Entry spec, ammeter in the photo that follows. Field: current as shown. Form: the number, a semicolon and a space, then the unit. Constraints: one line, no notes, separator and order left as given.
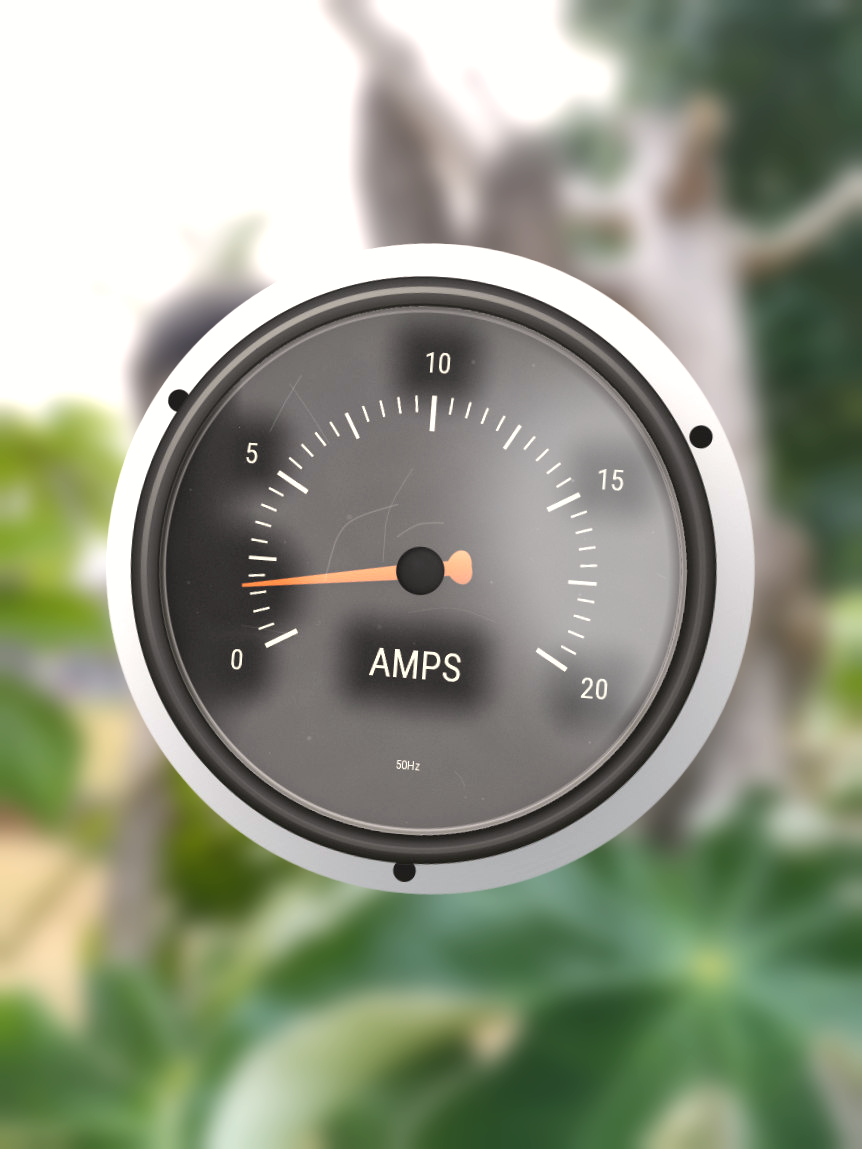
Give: 1.75; A
